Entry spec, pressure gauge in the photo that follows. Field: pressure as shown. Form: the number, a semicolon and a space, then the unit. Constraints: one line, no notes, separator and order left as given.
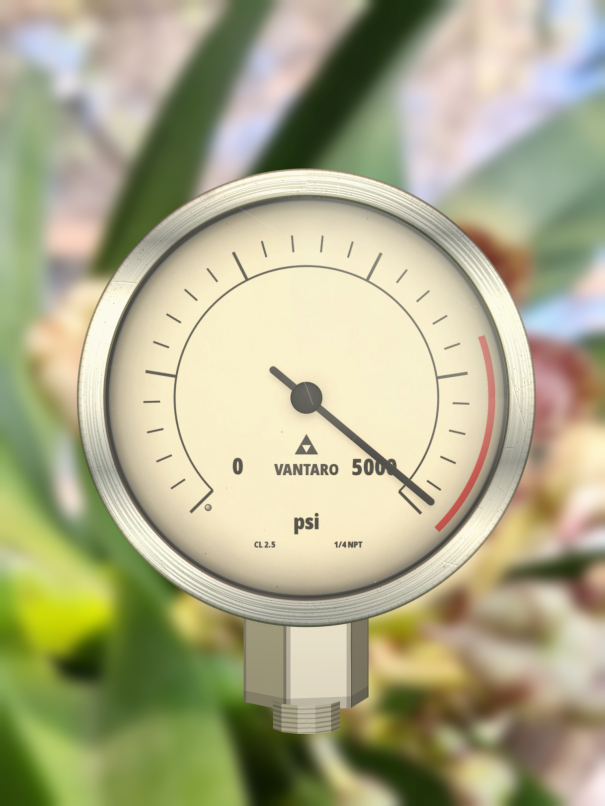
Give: 4900; psi
